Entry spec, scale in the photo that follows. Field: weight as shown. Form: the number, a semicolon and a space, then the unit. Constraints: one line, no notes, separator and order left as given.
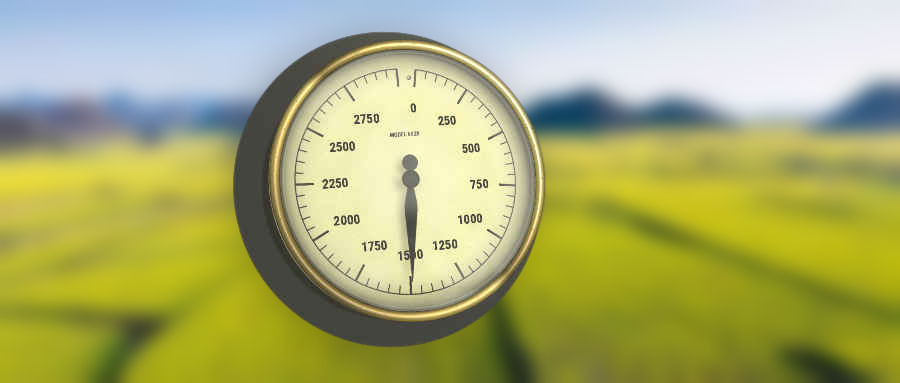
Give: 1500; g
